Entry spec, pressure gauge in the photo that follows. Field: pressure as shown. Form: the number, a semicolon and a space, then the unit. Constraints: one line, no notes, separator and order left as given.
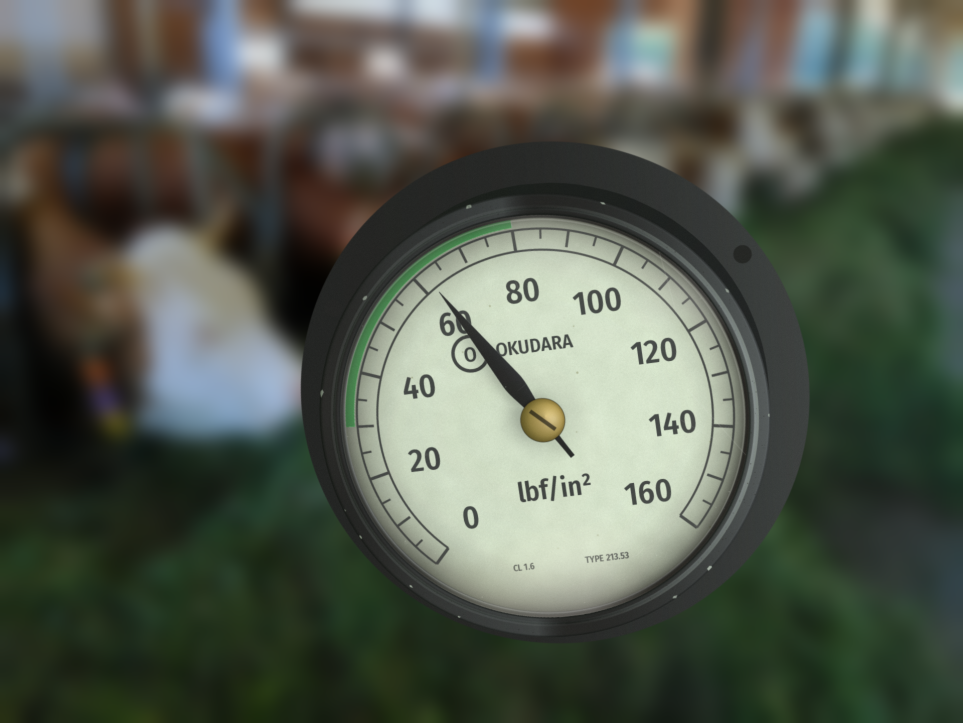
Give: 62.5; psi
